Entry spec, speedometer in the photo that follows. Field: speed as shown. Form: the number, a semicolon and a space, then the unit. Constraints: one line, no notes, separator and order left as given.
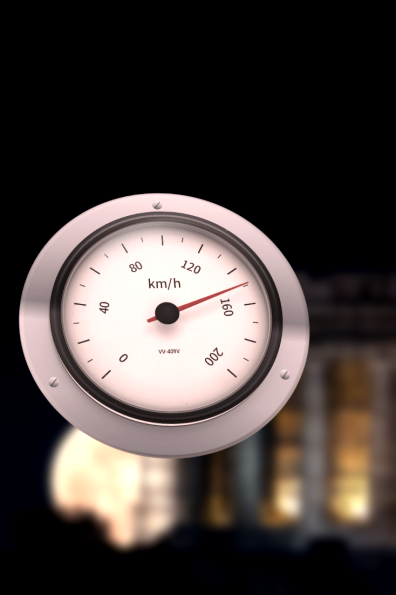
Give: 150; km/h
